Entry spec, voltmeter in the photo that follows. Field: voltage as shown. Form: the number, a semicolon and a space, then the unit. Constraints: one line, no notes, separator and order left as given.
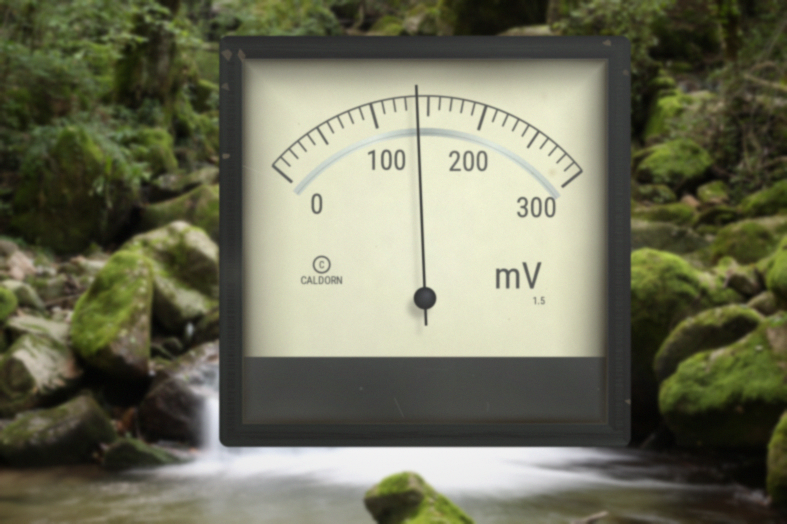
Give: 140; mV
